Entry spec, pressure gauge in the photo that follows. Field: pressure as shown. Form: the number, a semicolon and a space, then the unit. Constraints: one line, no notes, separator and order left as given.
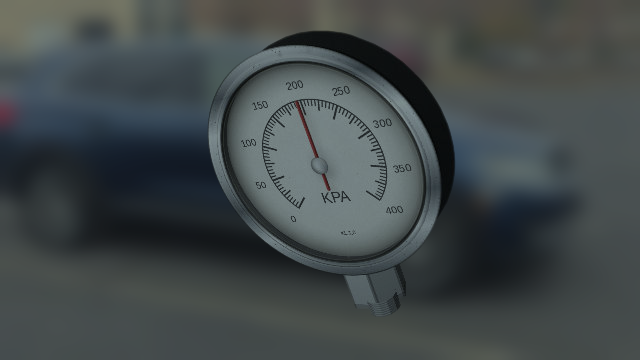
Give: 200; kPa
